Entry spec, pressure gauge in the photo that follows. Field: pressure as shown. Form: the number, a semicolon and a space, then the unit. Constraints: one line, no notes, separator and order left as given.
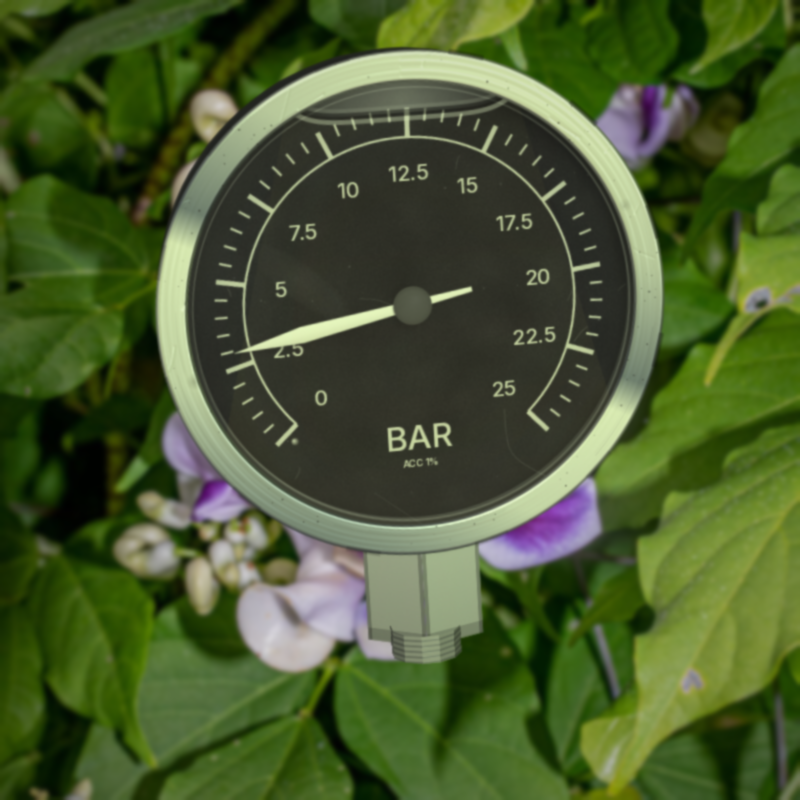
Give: 3; bar
